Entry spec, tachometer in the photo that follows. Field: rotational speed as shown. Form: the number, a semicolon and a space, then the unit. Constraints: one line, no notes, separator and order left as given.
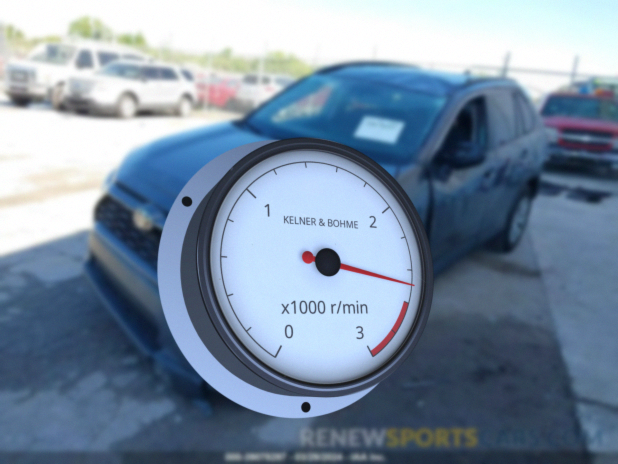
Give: 2500; rpm
